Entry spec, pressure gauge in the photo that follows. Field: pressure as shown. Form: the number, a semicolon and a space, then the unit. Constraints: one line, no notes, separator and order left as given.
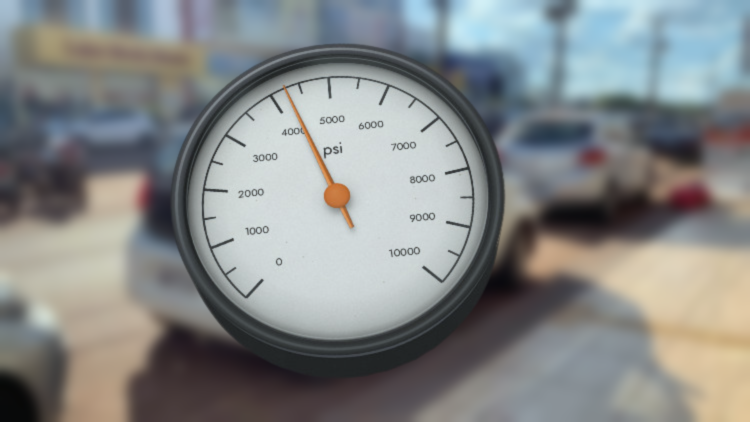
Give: 4250; psi
